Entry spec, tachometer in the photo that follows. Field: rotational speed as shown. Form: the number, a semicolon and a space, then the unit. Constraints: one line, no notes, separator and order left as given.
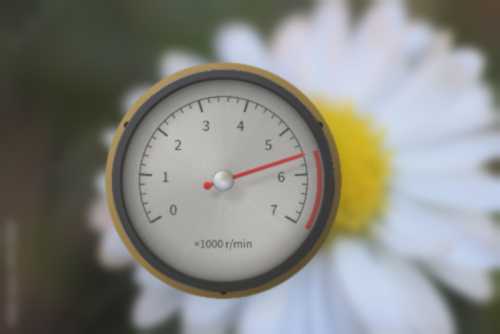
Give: 5600; rpm
